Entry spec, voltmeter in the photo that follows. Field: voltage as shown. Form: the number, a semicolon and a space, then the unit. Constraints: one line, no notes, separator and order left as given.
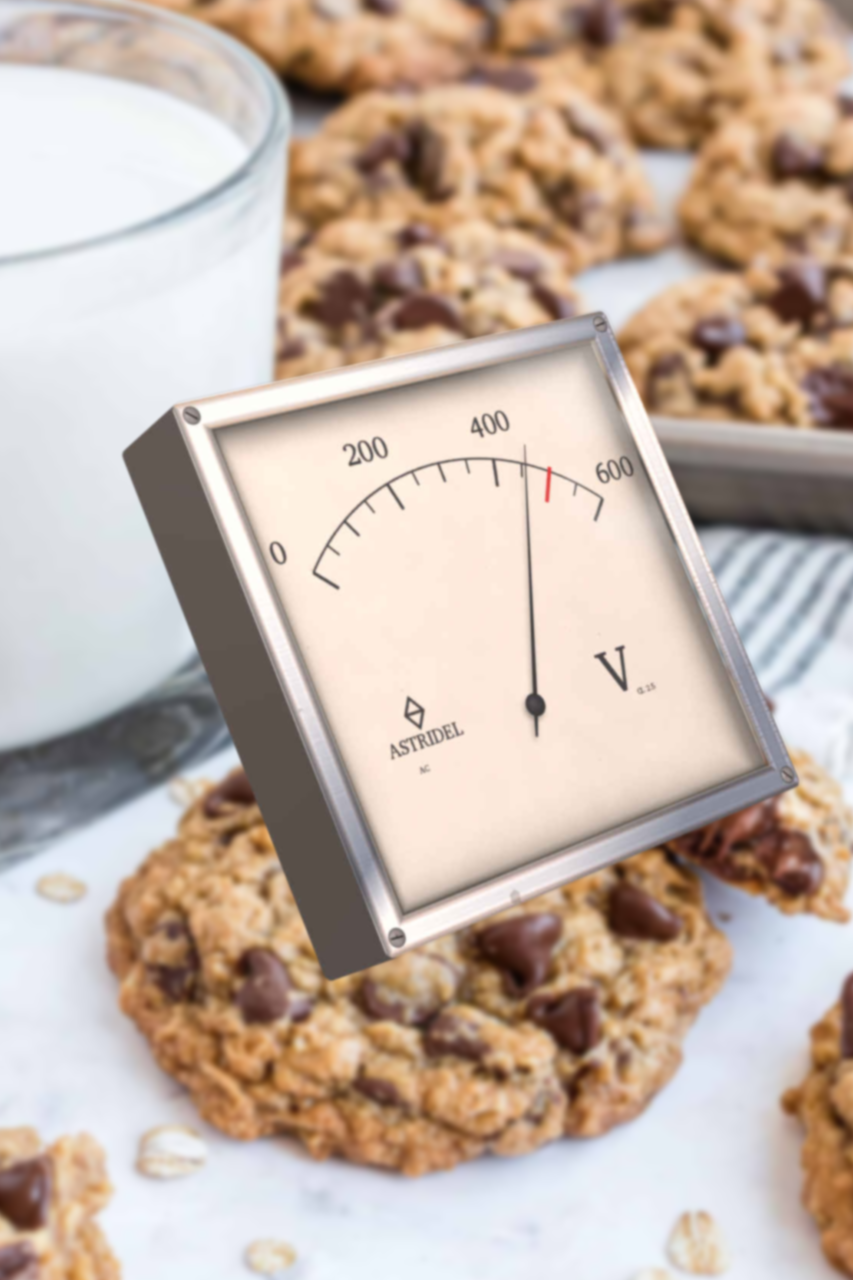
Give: 450; V
